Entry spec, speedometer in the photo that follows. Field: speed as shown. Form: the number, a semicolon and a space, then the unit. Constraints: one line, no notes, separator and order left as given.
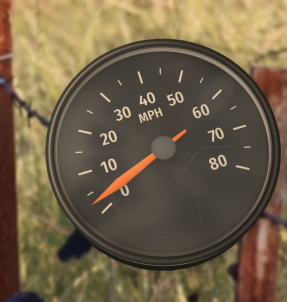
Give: 2.5; mph
